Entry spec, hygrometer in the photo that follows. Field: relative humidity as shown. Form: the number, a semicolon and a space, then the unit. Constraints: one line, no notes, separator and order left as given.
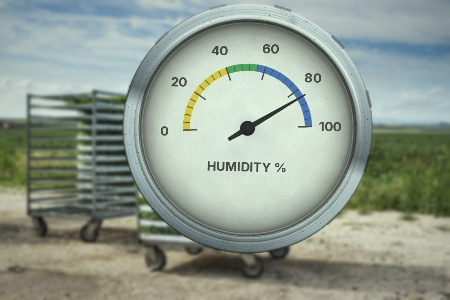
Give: 84; %
